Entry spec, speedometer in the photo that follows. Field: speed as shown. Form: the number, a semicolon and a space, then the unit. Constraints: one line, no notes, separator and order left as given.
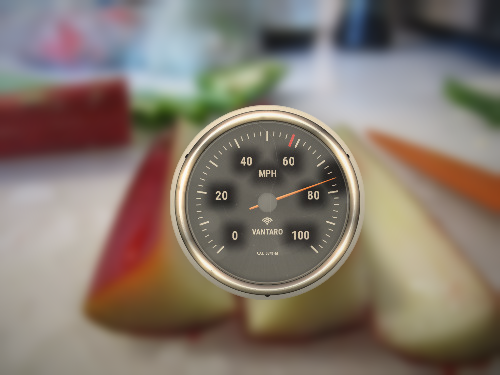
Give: 76; mph
